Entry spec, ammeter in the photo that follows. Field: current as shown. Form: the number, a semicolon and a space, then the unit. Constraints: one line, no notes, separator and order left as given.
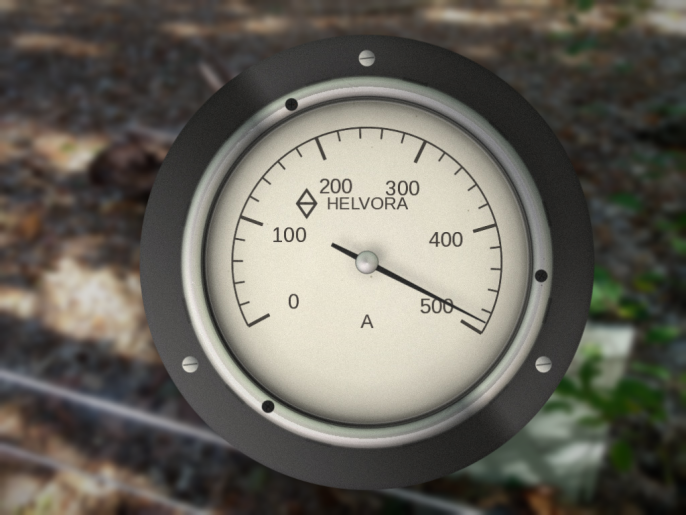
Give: 490; A
